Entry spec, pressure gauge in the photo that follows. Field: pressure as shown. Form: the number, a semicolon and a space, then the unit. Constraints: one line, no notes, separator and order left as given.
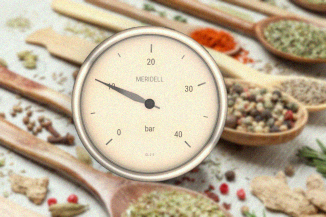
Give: 10; bar
